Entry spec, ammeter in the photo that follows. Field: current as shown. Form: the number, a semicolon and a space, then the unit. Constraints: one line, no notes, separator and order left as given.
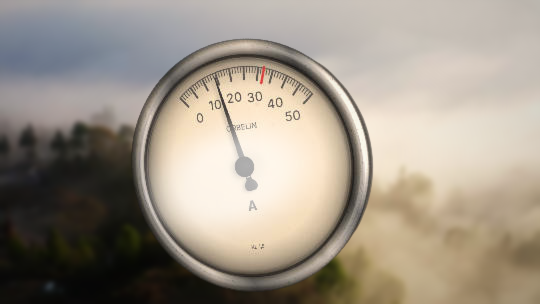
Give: 15; A
